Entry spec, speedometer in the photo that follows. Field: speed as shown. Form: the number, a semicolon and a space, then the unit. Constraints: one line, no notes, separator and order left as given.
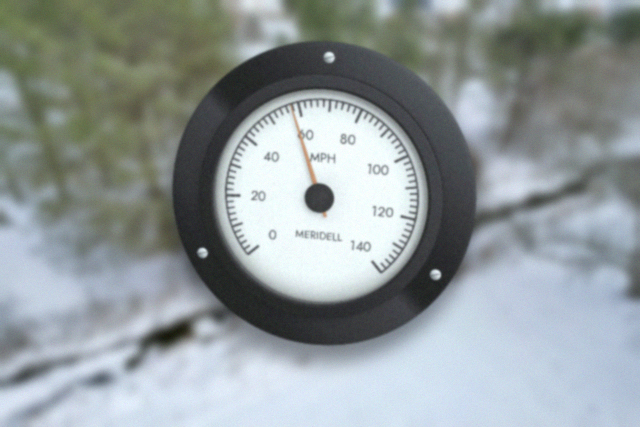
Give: 58; mph
